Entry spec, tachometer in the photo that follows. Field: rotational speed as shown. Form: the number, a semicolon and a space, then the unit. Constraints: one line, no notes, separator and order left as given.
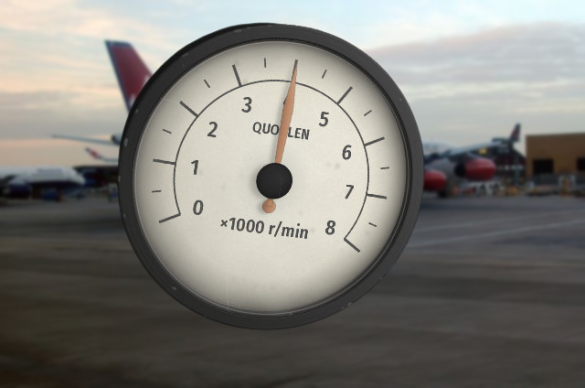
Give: 4000; rpm
